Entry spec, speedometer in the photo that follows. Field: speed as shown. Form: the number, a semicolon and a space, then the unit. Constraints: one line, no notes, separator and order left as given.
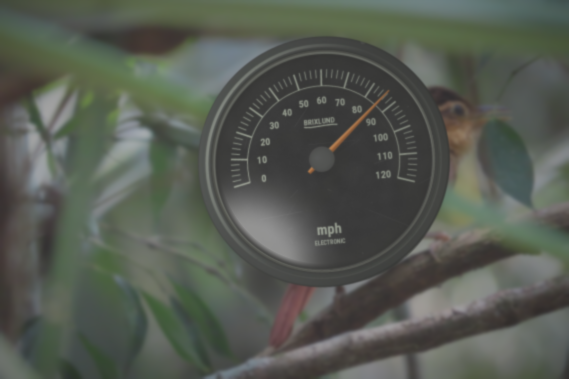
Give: 86; mph
